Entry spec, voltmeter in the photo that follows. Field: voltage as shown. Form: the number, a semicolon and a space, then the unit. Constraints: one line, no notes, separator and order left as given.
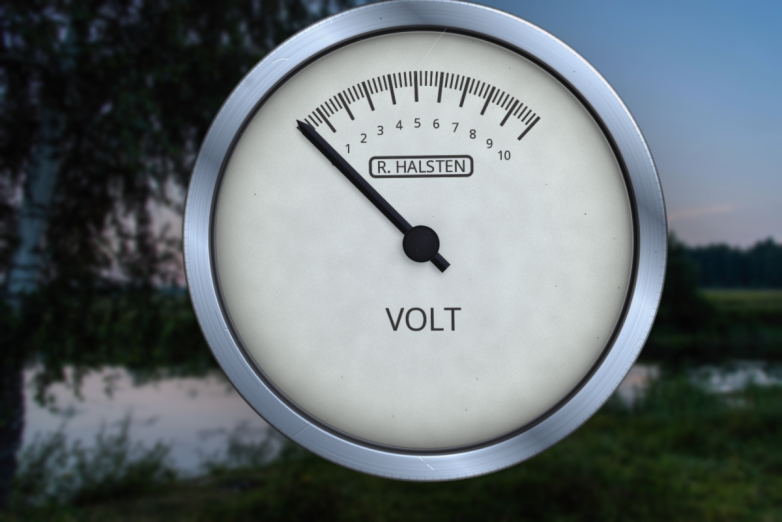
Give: 0.2; V
